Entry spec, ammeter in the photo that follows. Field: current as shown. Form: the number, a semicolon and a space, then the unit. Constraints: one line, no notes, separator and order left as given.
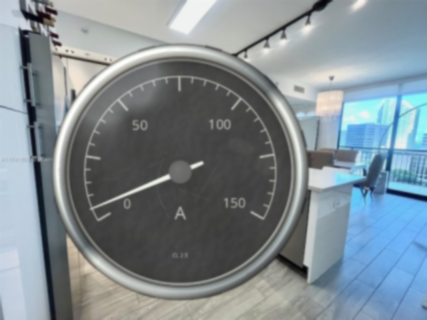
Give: 5; A
